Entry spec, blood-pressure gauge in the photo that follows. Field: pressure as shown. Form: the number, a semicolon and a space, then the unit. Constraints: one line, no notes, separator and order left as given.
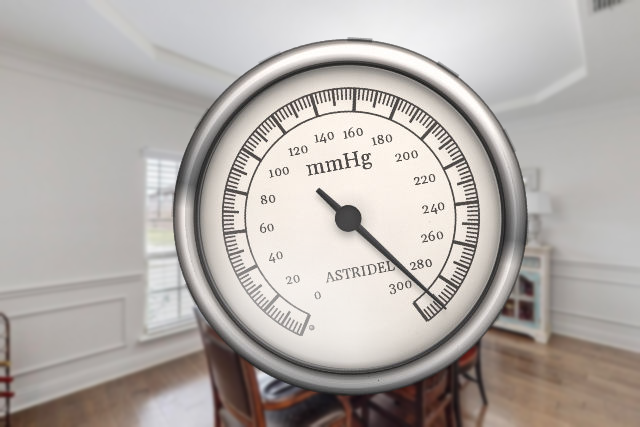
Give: 290; mmHg
